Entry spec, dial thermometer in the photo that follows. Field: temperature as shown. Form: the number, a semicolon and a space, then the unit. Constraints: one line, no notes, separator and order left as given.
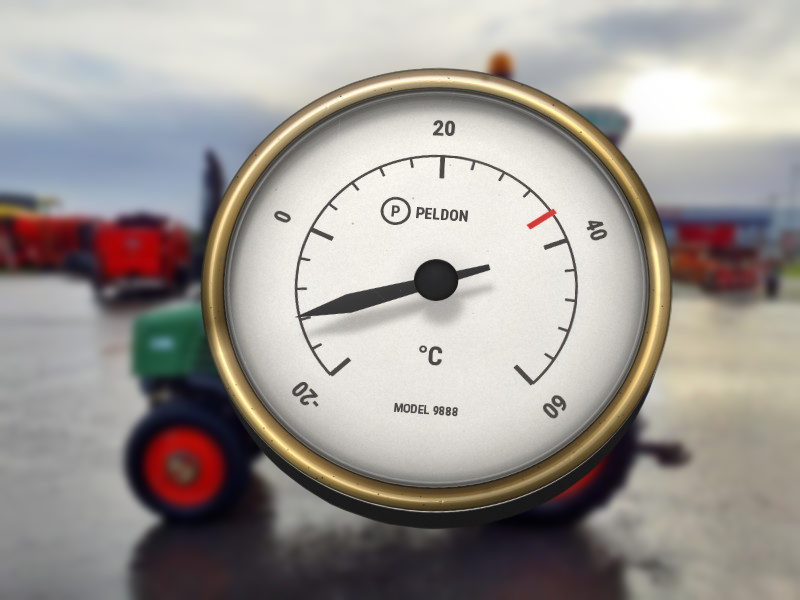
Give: -12; °C
